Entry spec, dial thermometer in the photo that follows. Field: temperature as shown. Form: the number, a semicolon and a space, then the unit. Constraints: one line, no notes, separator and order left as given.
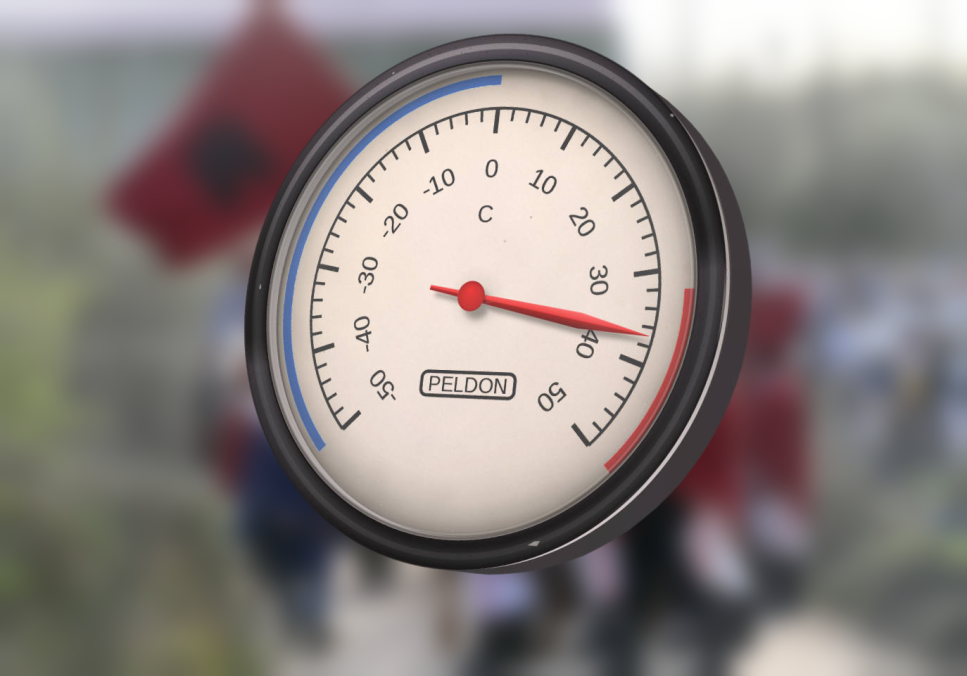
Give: 37; °C
